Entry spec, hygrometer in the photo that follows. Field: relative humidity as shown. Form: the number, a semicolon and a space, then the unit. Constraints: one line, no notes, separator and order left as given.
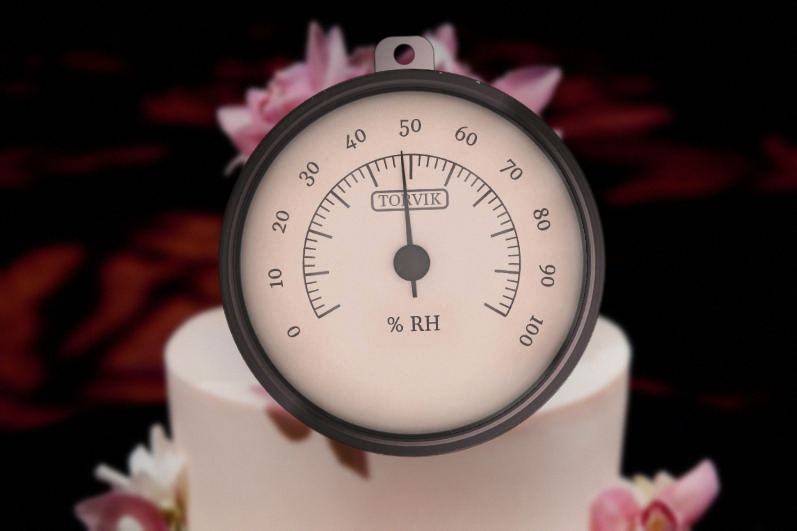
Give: 48; %
